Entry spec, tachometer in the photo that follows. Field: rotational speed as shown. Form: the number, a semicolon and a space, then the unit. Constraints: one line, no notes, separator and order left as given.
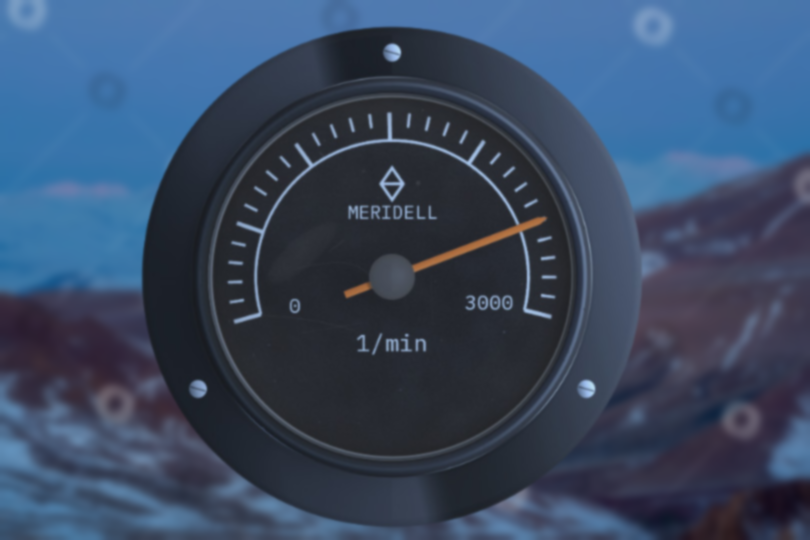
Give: 2500; rpm
